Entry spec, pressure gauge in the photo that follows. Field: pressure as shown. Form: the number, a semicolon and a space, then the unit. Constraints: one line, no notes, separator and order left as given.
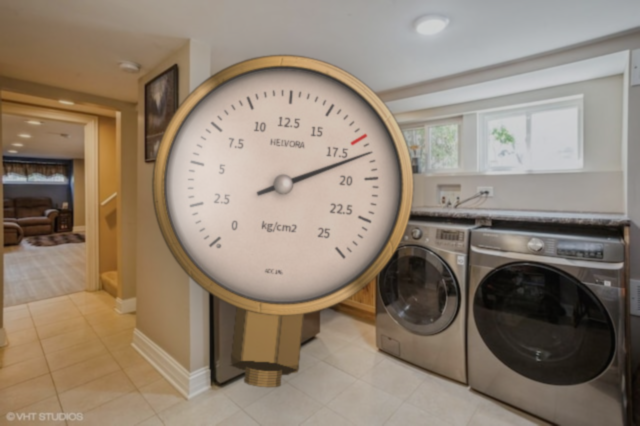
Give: 18.5; kg/cm²
